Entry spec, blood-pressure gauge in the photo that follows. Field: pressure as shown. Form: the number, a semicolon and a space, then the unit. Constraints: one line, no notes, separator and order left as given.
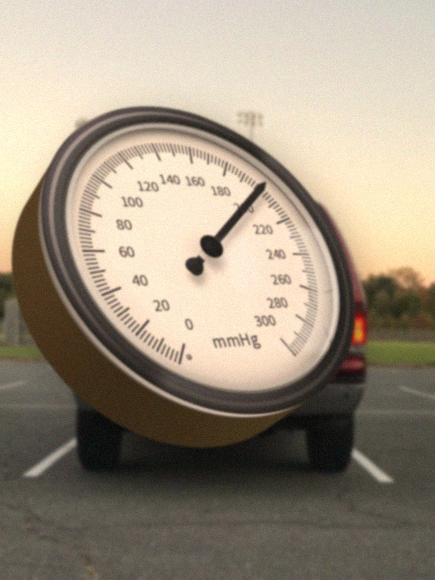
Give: 200; mmHg
